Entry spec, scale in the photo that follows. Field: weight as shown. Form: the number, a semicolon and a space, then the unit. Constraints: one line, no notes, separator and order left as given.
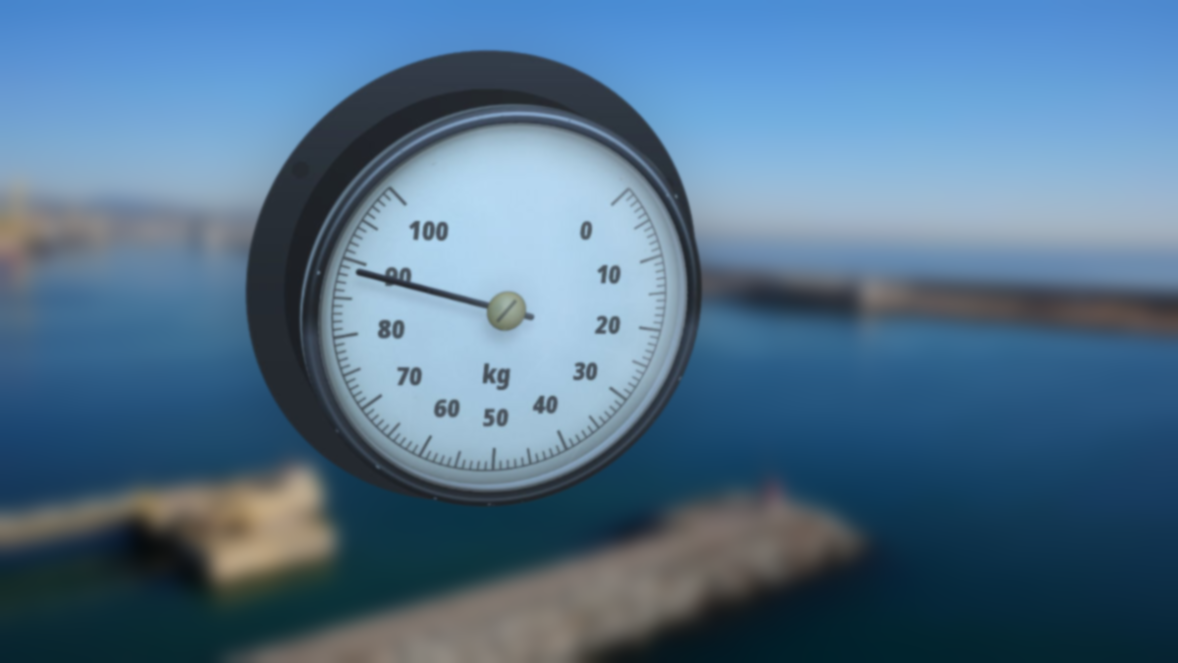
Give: 89; kg
